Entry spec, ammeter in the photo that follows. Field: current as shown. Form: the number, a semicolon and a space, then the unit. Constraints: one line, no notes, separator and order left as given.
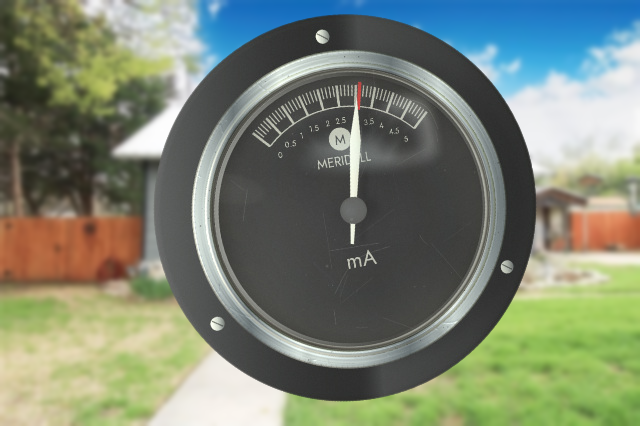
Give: 3; mA
